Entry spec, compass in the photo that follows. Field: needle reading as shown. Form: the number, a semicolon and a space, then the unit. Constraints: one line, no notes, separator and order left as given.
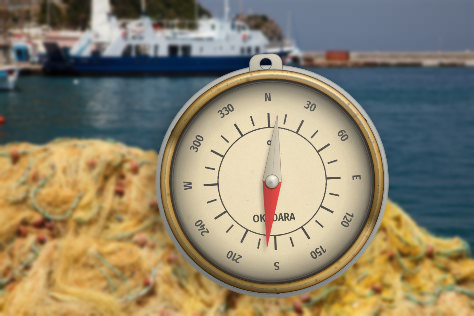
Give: 187.5; °
